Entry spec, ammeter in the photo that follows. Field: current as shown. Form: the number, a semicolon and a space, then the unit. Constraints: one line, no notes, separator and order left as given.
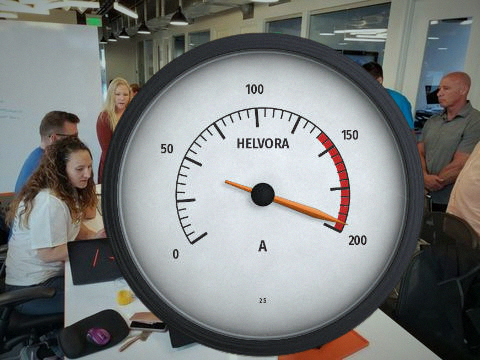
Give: 195; A
